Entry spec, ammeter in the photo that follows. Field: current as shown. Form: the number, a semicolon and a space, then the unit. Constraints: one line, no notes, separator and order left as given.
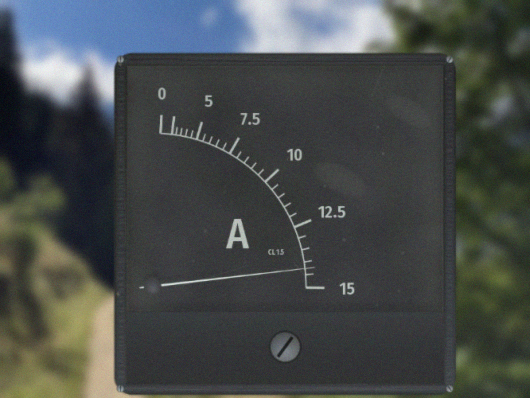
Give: 14.25; A
